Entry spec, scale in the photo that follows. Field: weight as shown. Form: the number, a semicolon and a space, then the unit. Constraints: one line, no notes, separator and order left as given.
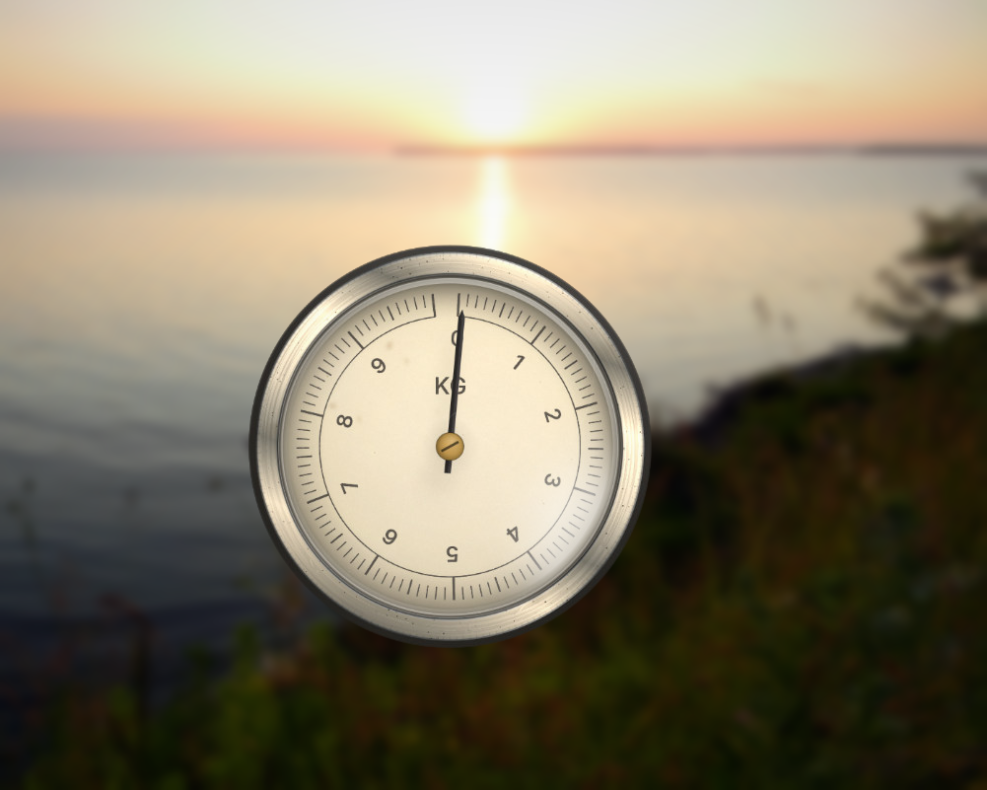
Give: 0.05; kg
